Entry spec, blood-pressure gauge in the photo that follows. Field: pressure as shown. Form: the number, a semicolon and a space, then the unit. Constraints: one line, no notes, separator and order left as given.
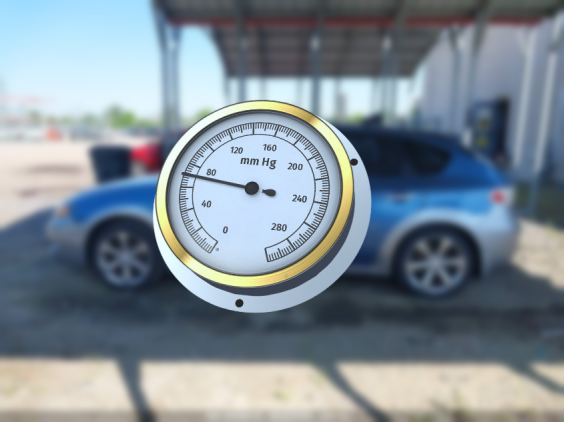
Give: 70; mmHg
